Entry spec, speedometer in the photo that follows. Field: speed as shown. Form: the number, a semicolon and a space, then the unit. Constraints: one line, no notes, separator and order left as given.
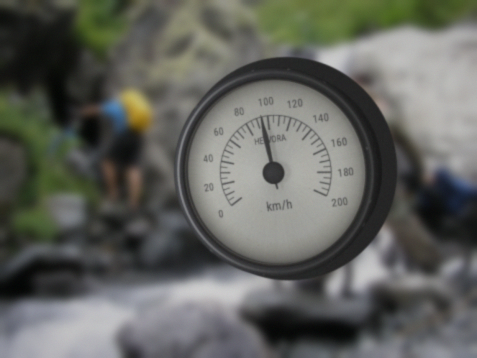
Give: 95; km/h
